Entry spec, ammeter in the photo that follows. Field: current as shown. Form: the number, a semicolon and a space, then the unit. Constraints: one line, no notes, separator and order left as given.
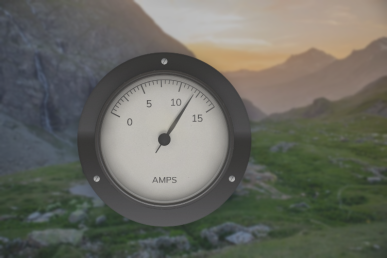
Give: 12; A
